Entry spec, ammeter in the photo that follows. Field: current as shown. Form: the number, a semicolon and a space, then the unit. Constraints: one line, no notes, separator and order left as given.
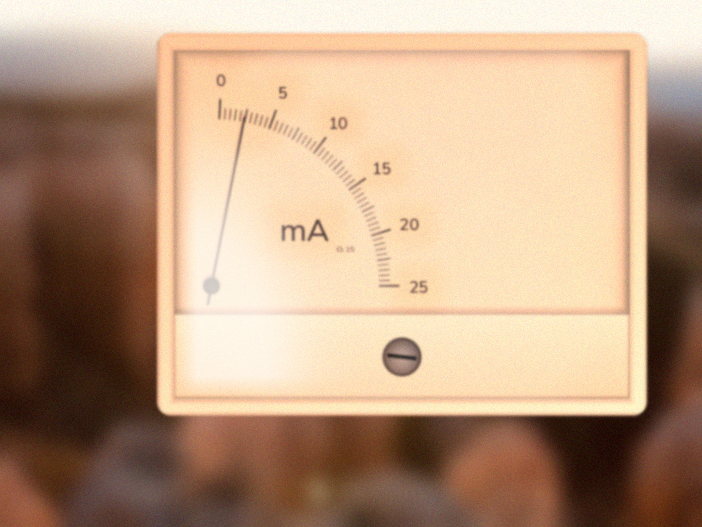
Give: 2.5; mA
